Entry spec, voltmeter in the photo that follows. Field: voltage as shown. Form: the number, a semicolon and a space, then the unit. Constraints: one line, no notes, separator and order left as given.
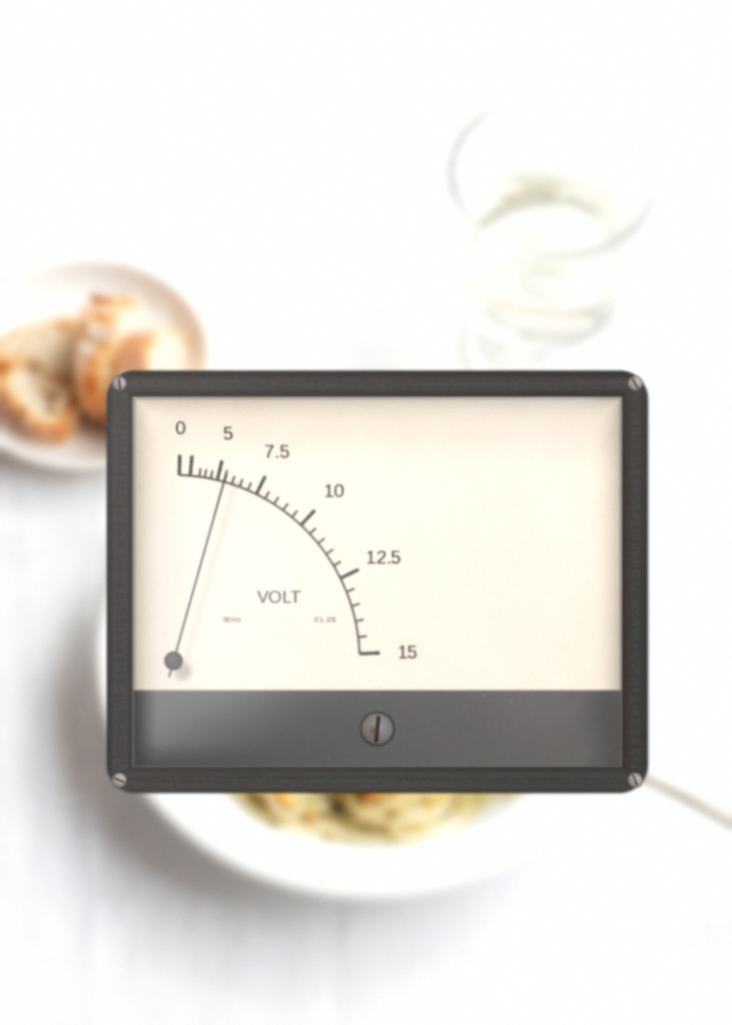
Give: 5.5; V
